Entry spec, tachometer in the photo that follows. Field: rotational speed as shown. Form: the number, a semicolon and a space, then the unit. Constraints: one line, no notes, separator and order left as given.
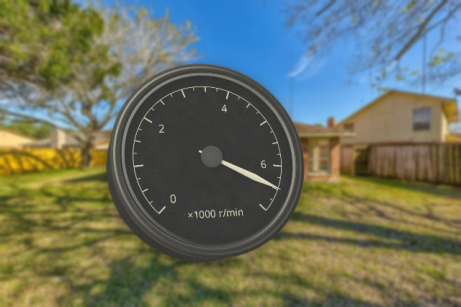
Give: 6500; rpm
